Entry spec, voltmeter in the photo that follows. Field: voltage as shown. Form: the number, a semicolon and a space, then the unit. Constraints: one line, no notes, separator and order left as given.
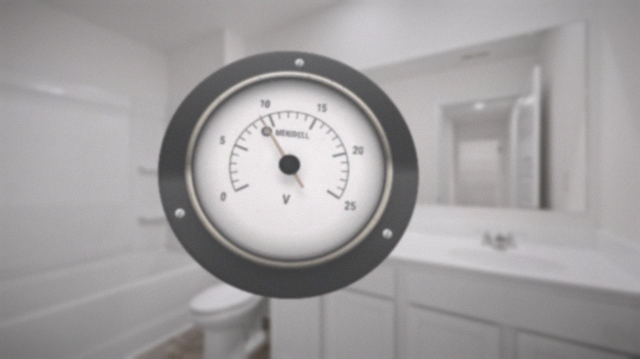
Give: 9; V
